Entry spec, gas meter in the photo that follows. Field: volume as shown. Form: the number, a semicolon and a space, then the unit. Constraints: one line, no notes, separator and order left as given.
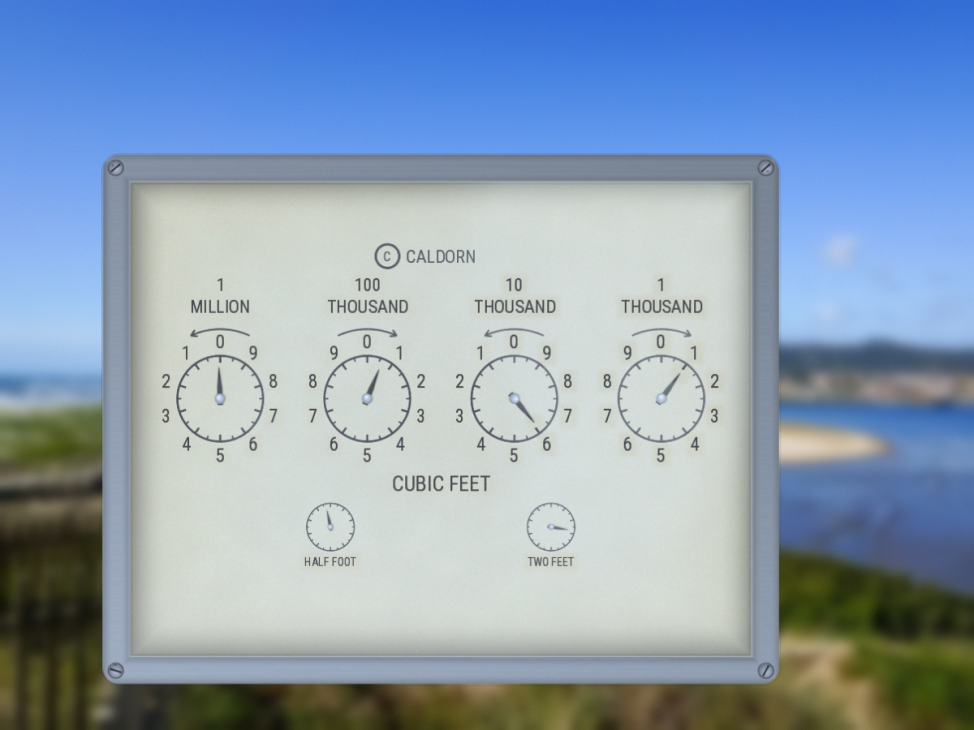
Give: 6100; ft³
